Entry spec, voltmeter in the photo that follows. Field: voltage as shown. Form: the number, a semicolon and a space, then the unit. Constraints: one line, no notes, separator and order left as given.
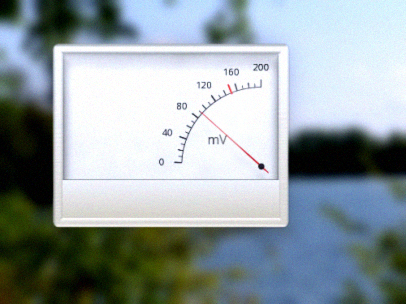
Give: 90; mV
